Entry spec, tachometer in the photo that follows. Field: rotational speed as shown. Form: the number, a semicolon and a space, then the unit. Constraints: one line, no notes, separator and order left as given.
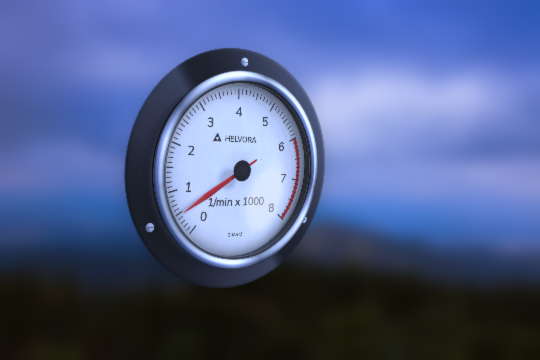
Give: 500; rpm
